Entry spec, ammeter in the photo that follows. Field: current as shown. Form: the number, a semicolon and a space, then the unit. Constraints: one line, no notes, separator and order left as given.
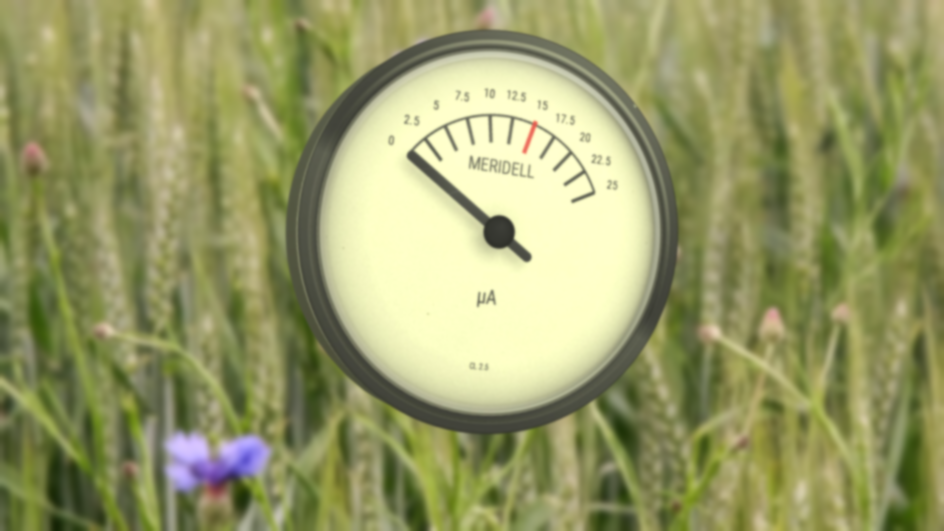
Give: 0; µA
